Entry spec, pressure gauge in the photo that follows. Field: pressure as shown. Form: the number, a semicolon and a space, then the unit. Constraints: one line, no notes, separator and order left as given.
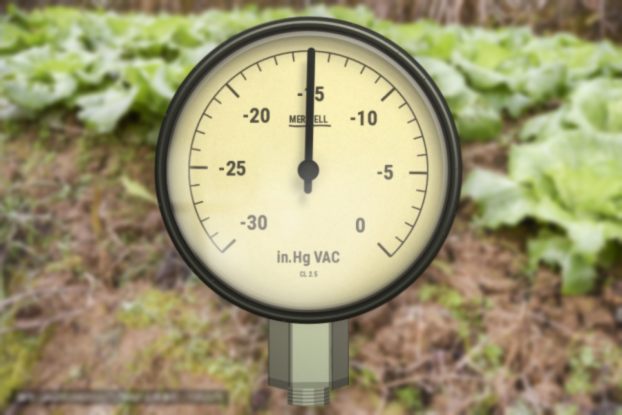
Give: -15; inHg
